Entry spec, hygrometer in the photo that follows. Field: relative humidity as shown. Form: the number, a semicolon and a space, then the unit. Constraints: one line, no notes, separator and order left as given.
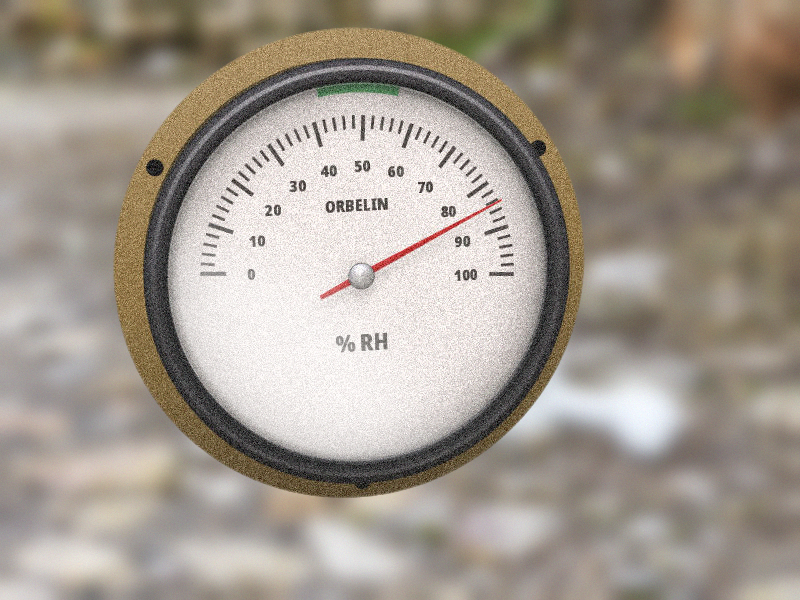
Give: 84; %
